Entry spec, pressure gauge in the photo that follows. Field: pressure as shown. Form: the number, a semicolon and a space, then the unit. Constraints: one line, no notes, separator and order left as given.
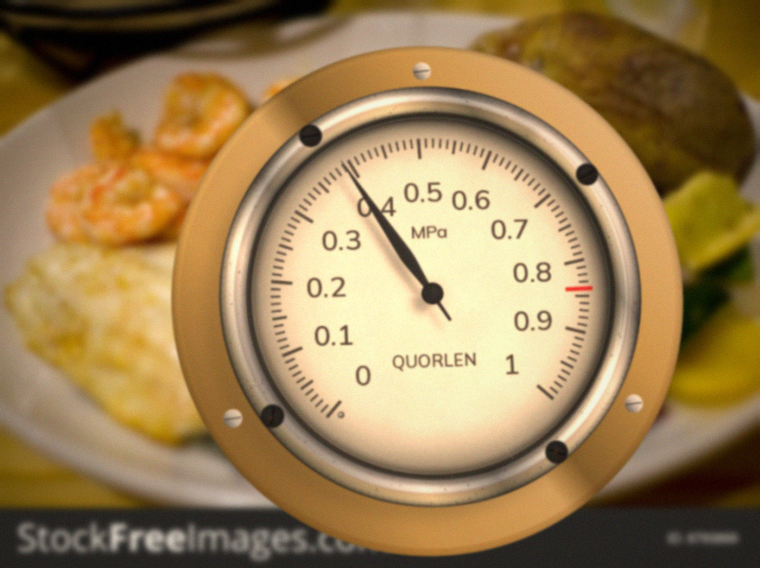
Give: 0.39; MPa
